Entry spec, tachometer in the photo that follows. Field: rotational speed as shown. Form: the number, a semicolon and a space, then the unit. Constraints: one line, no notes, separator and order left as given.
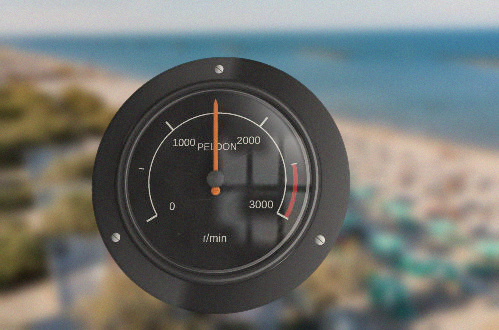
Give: 1500; rpm
